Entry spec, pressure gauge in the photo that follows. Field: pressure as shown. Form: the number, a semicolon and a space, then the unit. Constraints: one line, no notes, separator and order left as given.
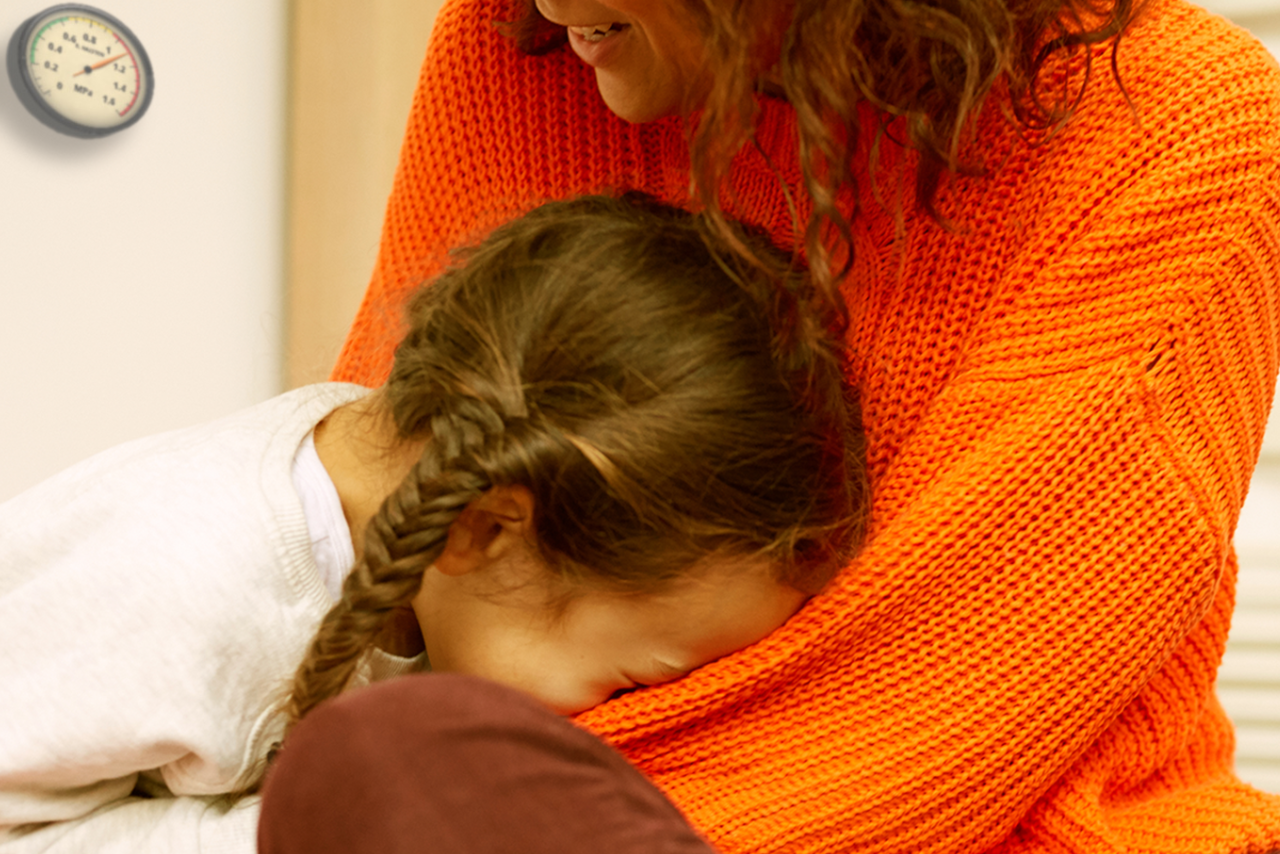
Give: 1.1; MPa
